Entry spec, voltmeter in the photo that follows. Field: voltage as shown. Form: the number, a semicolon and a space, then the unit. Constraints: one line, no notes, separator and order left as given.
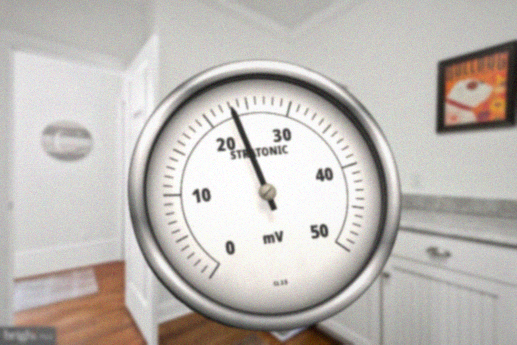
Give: 23; mV
